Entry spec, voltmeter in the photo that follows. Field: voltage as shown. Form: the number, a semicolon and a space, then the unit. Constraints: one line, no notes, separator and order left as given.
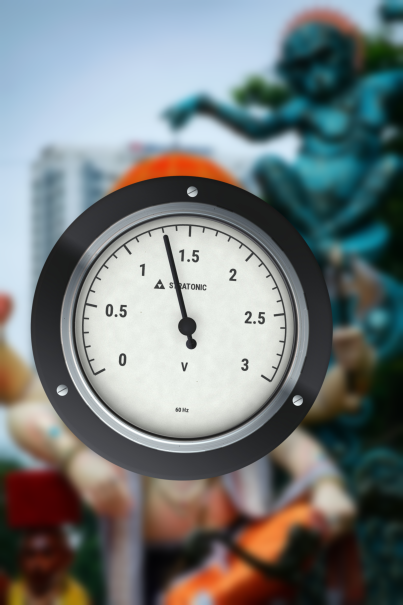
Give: 1.3; V
